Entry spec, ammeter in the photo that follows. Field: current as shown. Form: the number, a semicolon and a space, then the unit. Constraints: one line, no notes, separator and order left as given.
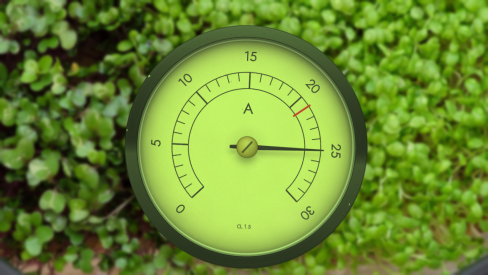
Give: 25; A
